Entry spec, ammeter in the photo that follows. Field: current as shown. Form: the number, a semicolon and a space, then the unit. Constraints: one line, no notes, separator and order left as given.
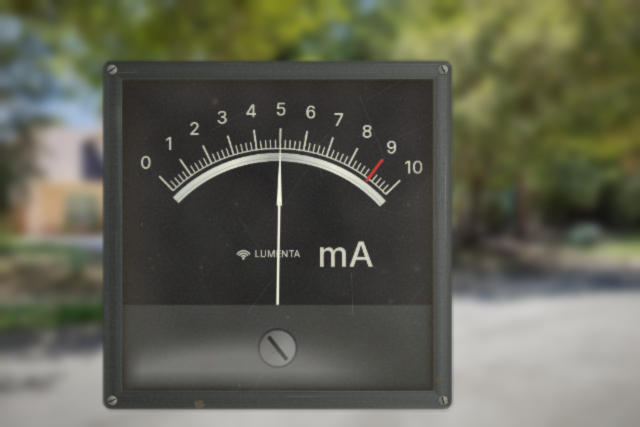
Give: 5; mA
